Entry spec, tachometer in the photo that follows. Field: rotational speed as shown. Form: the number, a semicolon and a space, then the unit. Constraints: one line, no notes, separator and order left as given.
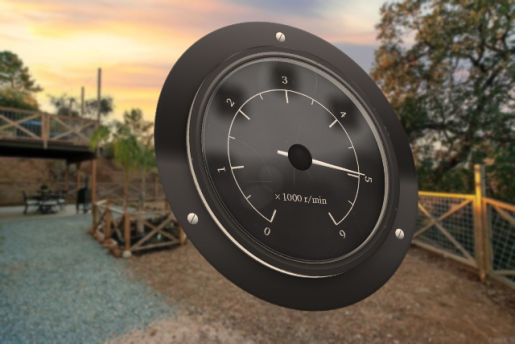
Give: 5000; rpm
